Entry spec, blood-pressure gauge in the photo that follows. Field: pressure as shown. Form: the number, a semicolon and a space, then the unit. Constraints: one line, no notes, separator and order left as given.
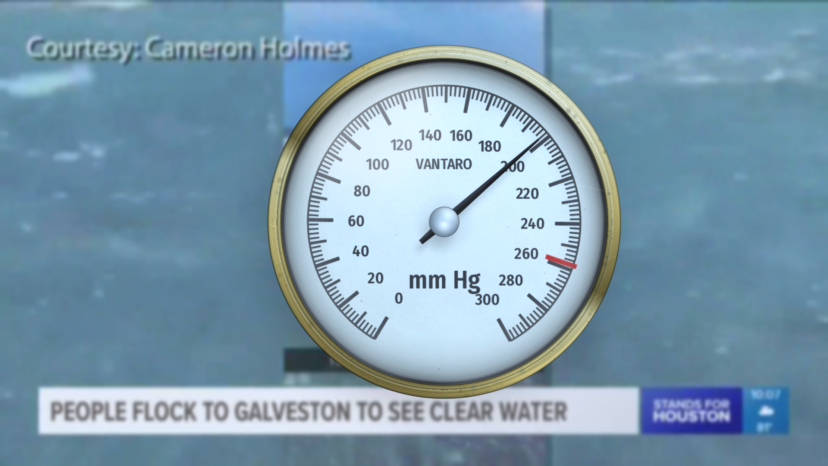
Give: 198; mmHg
